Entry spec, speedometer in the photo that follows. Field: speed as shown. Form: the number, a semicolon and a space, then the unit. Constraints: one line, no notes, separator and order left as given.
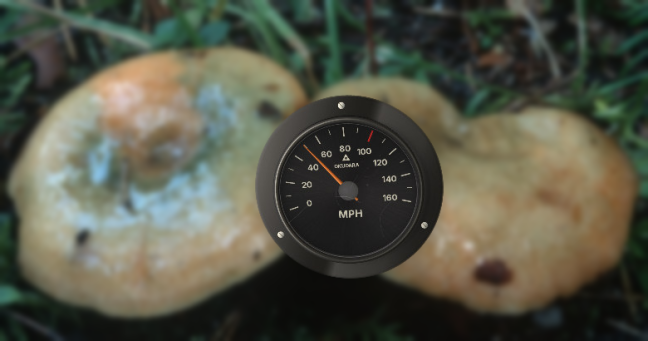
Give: 50; mph
